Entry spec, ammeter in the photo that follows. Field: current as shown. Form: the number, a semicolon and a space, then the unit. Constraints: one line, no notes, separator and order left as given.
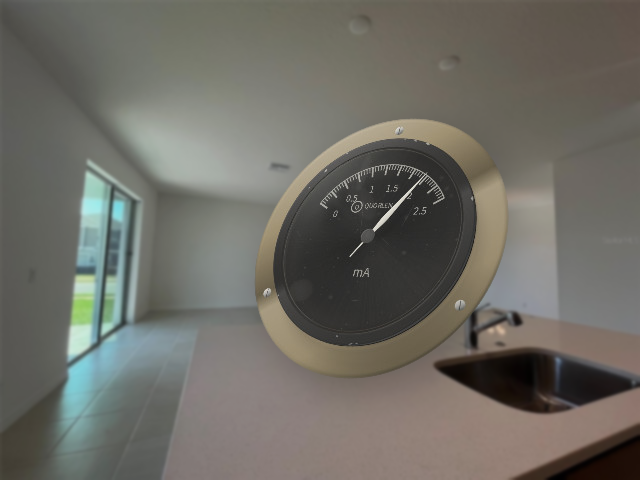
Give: 2; mA
